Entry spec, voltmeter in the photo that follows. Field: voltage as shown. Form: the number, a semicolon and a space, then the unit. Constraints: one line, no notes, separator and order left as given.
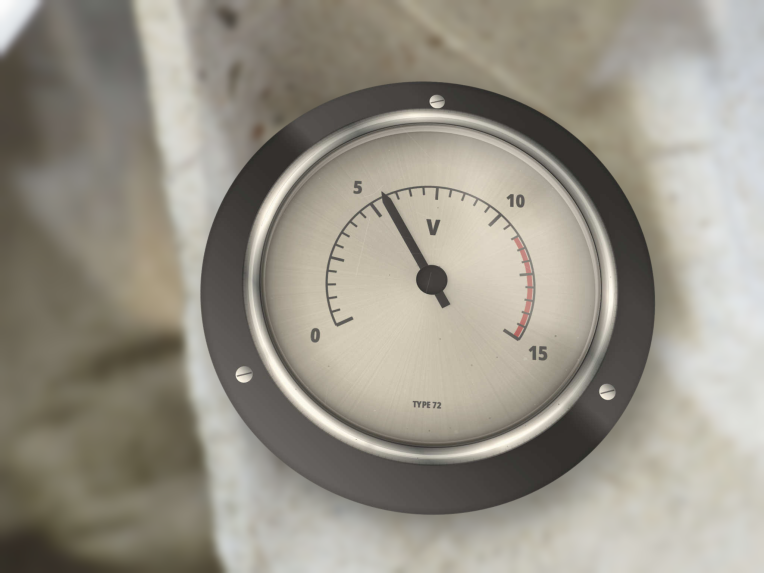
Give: 5.5; V
